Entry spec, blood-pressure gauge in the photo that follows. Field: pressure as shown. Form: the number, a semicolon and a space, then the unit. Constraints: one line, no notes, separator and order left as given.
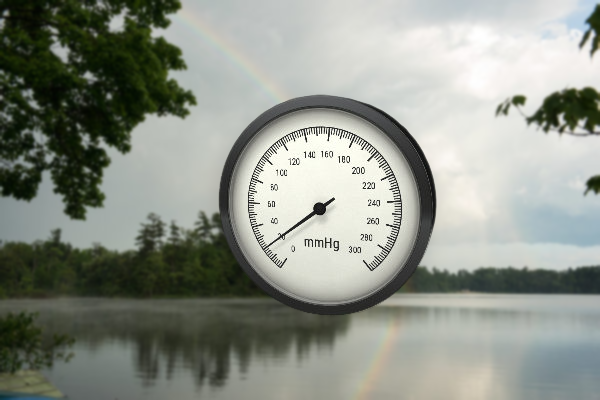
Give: 20; mmHg
